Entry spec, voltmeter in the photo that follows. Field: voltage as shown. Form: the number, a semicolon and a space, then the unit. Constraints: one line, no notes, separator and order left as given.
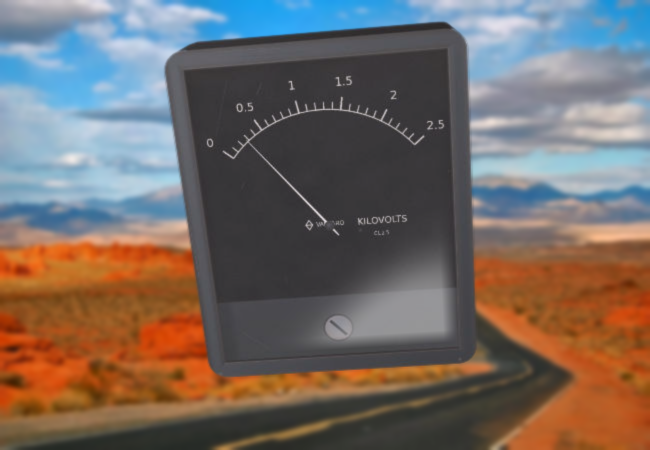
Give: 0.3; kV
